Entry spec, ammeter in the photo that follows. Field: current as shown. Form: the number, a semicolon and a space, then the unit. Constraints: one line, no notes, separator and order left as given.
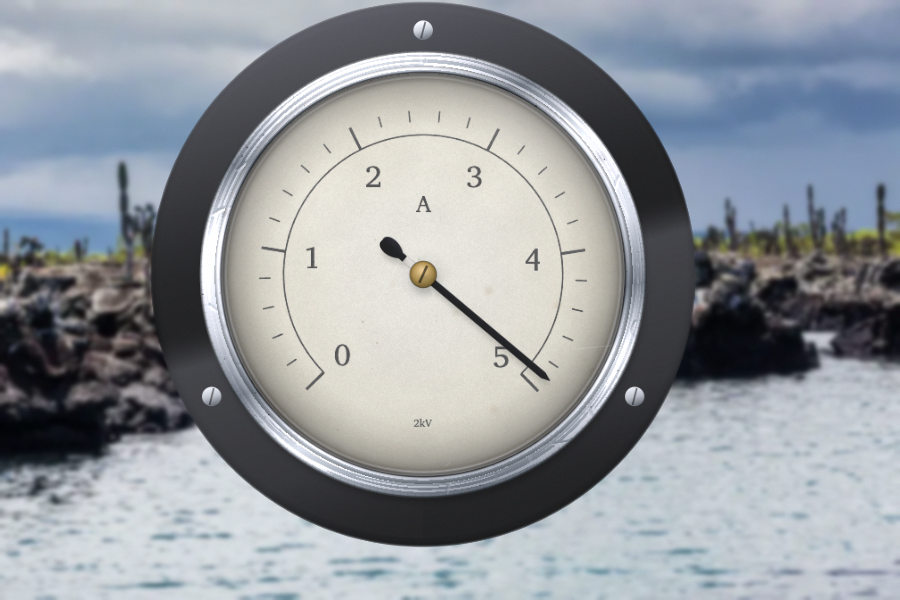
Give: 4.9; A
